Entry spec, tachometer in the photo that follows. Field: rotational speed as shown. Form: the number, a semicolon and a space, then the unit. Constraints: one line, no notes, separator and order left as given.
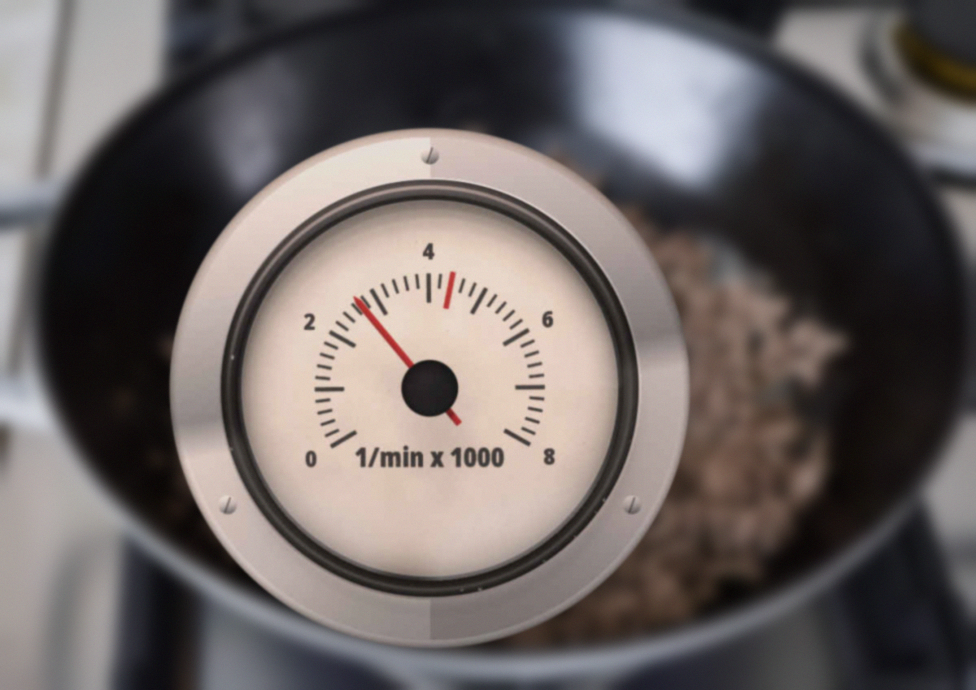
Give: 2700; rpm
